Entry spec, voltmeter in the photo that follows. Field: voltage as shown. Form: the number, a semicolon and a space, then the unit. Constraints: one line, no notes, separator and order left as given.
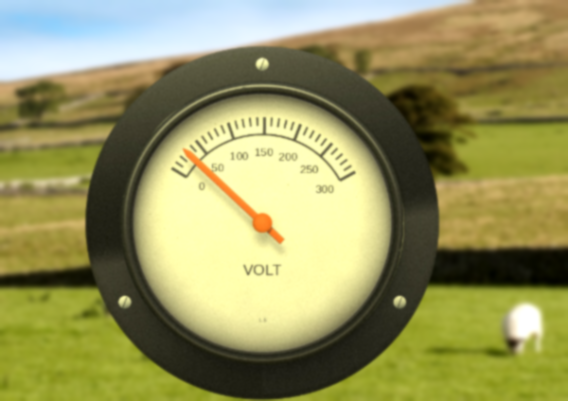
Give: 30; V
